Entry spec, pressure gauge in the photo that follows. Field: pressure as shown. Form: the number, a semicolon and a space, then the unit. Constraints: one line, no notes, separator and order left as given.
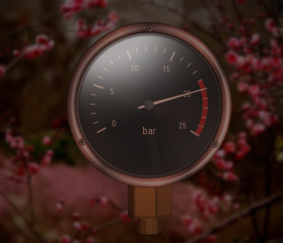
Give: 20; bar
